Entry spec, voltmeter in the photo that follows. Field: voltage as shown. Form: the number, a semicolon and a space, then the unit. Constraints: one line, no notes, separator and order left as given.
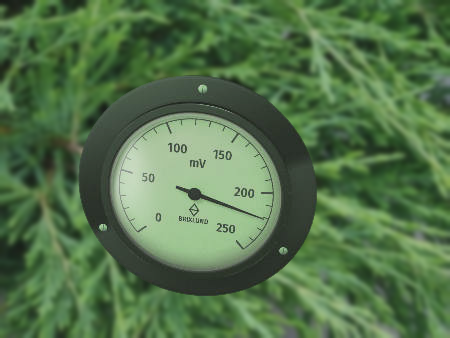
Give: 220; mV
